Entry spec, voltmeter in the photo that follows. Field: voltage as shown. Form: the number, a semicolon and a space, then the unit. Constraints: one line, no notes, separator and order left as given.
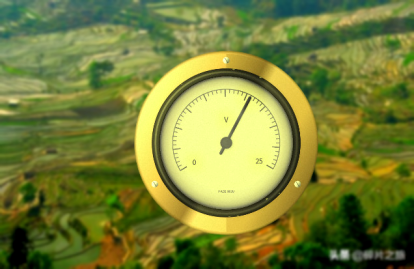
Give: 15.5; V
